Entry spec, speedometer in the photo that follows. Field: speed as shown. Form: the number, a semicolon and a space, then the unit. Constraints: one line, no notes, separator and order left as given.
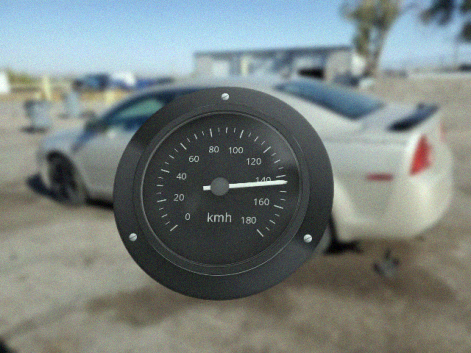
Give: 145; km/h
